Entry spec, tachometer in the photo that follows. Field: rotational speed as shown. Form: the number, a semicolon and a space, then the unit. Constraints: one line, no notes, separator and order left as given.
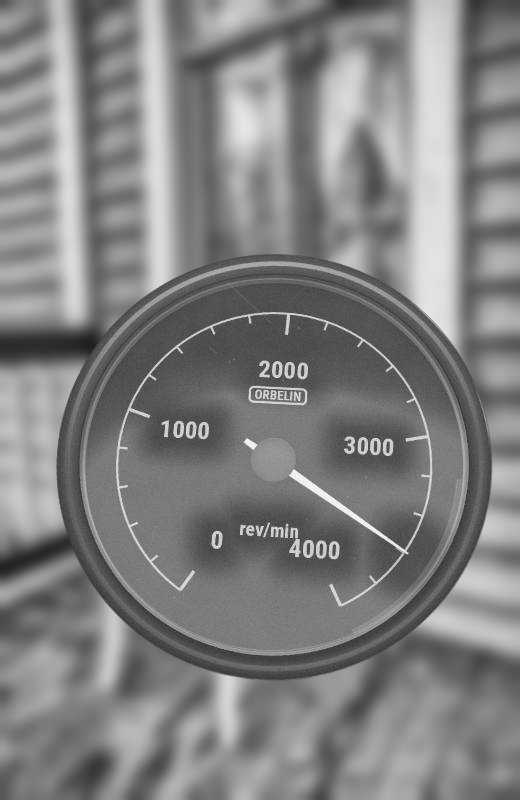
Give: 3600; rpm
